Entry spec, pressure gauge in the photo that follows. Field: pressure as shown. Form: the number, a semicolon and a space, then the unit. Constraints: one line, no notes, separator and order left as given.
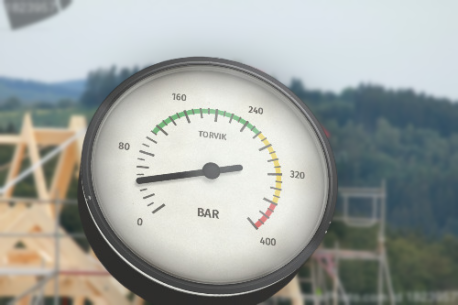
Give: 40; bar
